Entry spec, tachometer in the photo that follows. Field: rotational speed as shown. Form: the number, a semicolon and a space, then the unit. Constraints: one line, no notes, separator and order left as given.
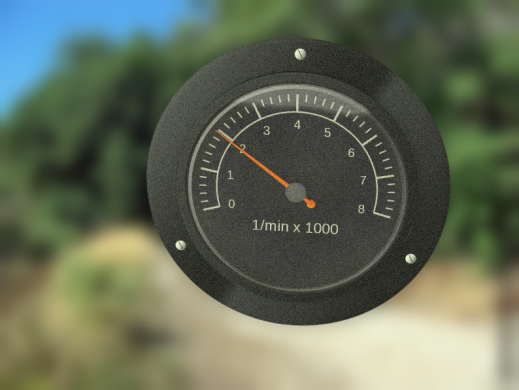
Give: 2000; rpm
